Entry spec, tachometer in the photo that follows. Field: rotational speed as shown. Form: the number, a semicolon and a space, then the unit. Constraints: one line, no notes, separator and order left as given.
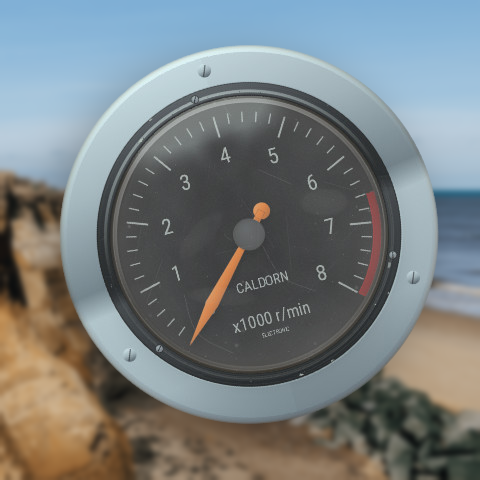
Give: 0; rpm
